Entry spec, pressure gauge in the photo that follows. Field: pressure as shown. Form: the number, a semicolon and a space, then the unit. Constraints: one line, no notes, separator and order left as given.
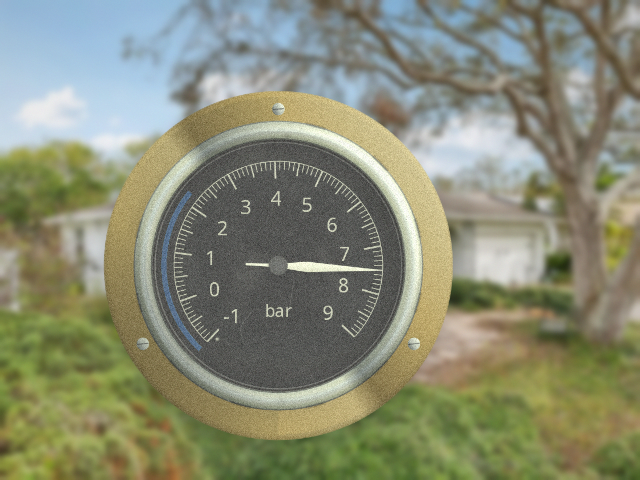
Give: 7.5; bar
